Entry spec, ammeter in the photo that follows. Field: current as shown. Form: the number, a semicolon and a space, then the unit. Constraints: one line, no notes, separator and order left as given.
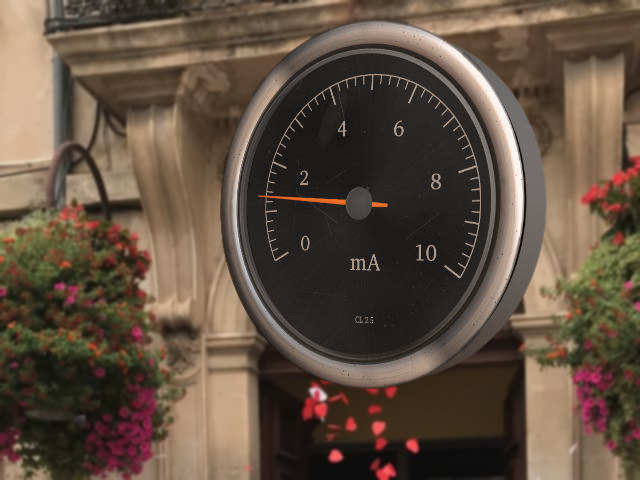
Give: 1.3; mA
